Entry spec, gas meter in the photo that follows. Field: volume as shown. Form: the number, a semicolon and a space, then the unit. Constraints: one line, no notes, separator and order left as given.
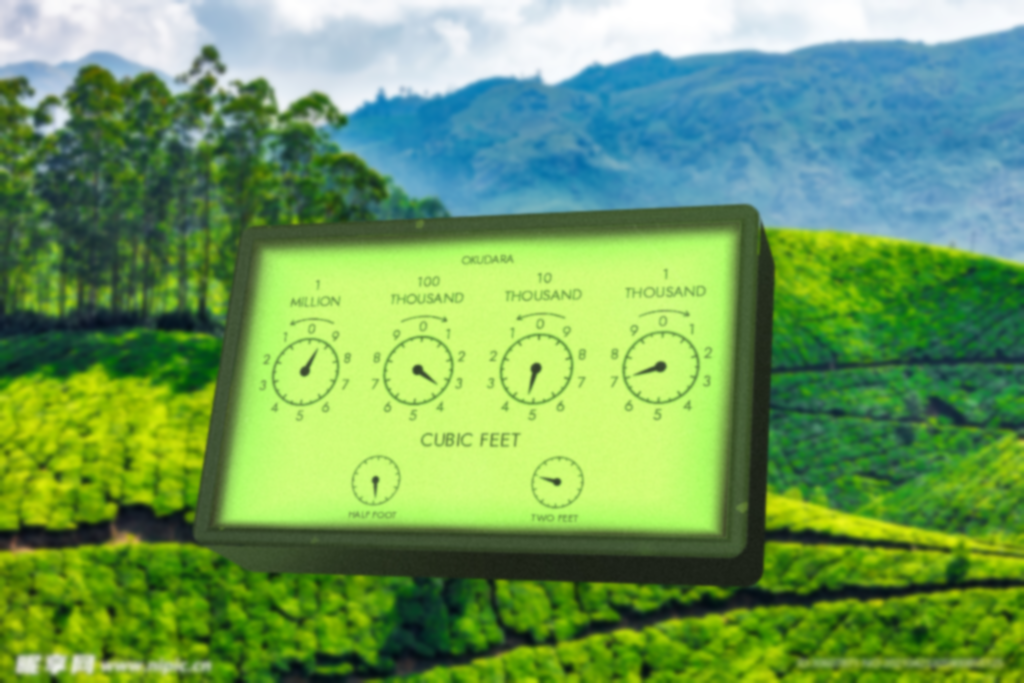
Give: 934700; ft³
